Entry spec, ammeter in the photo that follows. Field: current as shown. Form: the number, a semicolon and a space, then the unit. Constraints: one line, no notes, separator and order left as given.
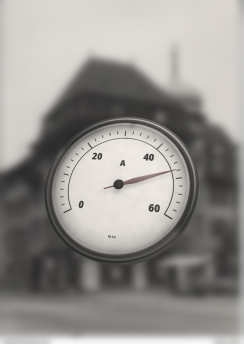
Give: 48; A
